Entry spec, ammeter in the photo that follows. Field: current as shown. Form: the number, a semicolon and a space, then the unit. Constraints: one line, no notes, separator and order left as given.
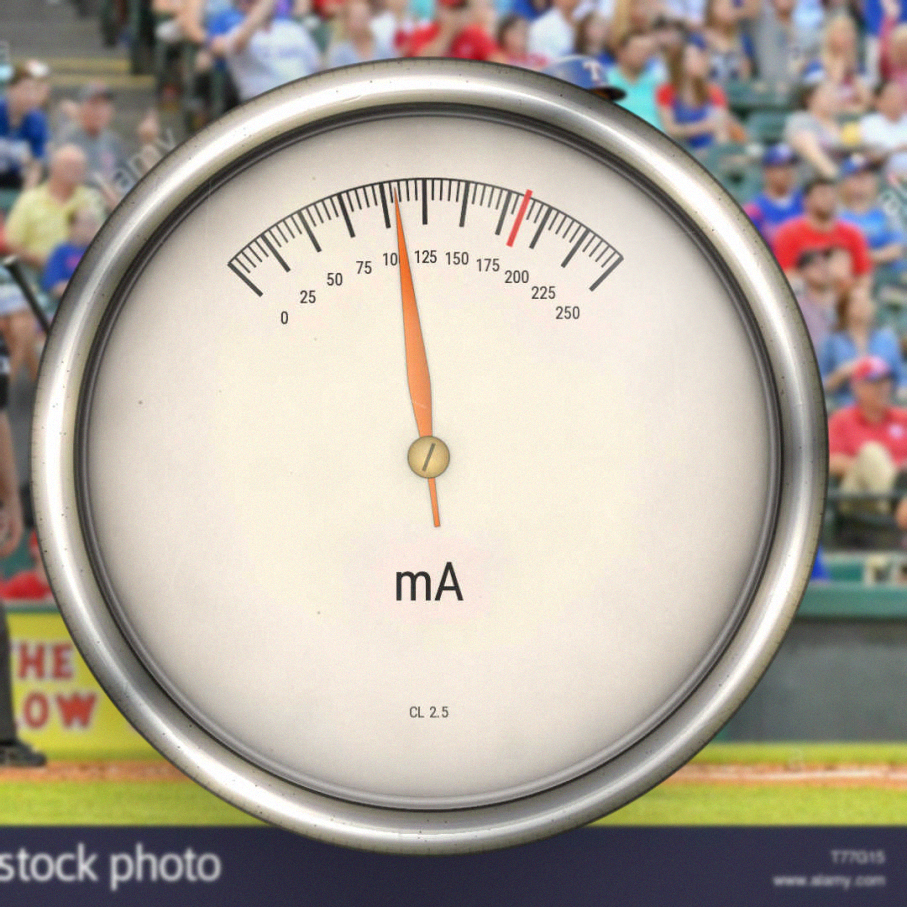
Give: 107.5; mA
